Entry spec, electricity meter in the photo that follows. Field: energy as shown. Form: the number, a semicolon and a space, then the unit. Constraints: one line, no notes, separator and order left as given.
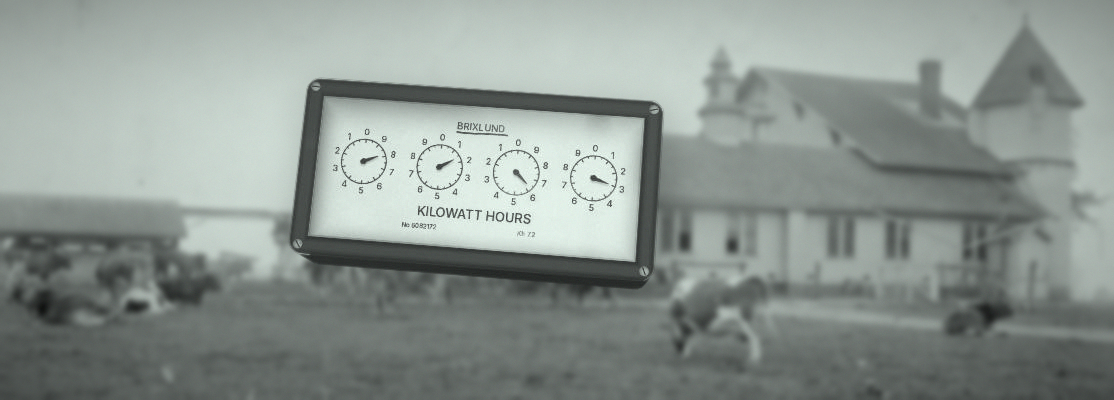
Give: 8163; kWh
